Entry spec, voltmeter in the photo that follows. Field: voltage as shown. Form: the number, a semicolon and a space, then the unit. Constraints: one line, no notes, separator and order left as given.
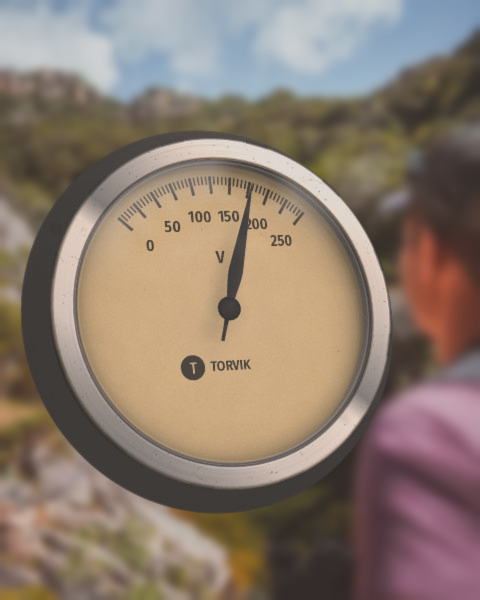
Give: 175; V
